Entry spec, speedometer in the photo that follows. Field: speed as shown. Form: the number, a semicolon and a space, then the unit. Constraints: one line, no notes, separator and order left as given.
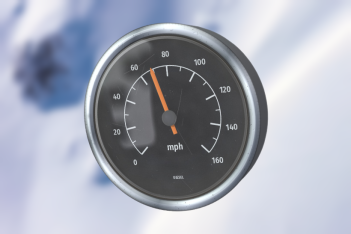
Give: 70; mph
